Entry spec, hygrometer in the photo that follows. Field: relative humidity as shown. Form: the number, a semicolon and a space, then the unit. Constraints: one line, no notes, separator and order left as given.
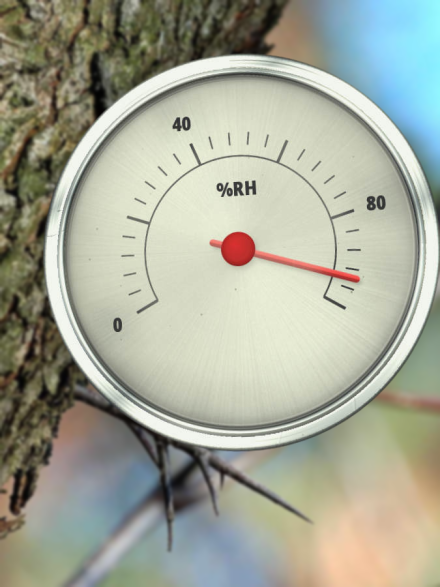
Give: 94; %
